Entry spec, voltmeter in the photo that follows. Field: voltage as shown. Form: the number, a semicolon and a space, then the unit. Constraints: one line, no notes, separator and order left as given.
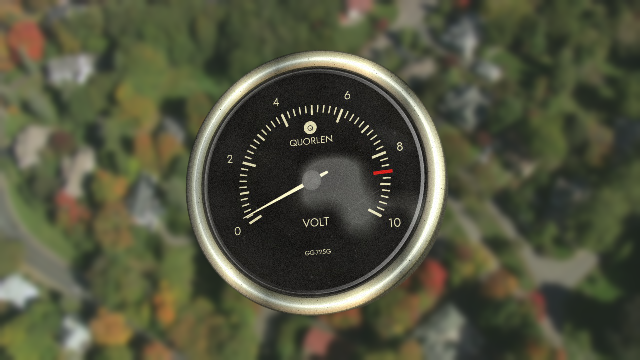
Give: 0.2; V
